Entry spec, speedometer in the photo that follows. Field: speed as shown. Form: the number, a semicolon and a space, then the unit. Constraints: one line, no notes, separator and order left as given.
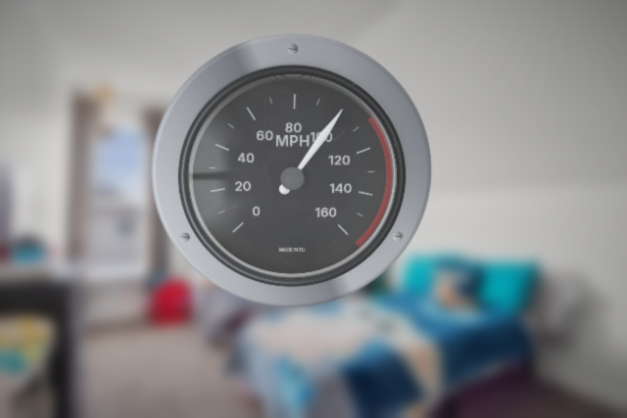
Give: 100; mph
